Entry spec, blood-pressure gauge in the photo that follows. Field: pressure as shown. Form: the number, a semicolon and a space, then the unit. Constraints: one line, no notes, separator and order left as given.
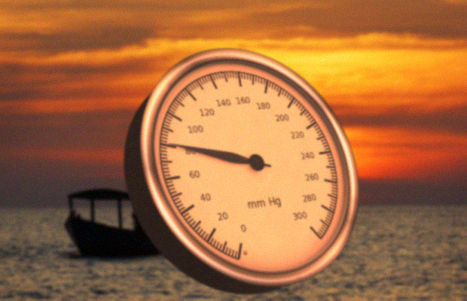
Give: 80; mmHg
